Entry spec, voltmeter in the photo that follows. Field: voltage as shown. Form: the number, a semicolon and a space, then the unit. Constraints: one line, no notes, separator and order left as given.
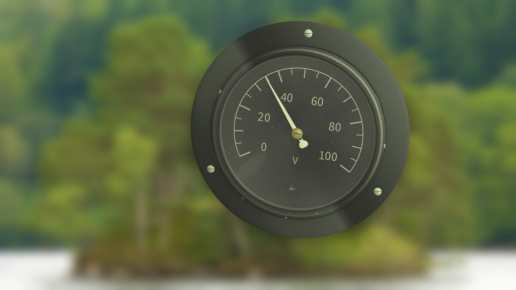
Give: 35; V
